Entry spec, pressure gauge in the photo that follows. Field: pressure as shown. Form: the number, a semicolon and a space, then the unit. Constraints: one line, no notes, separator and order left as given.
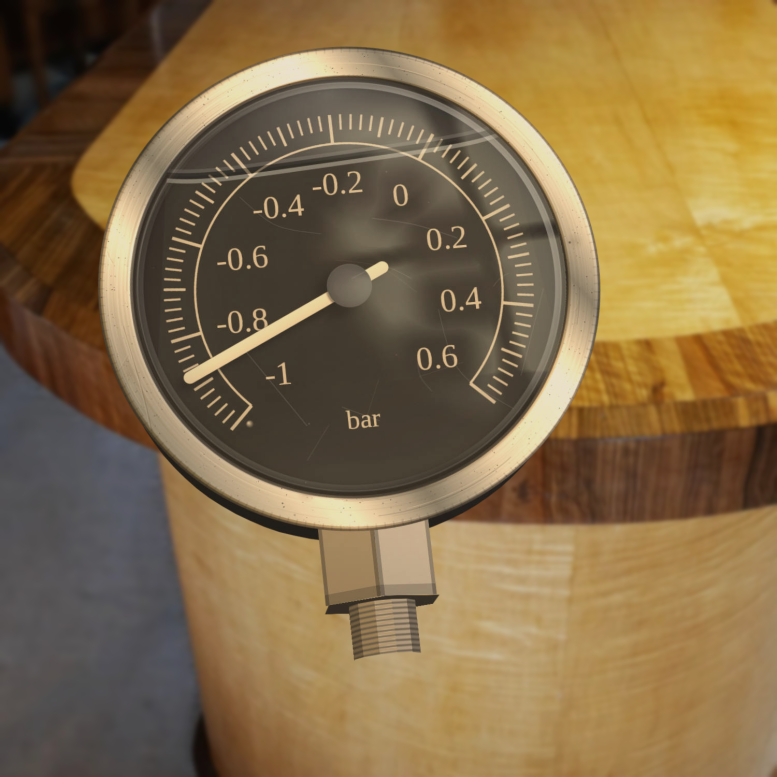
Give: -0.88; bar
